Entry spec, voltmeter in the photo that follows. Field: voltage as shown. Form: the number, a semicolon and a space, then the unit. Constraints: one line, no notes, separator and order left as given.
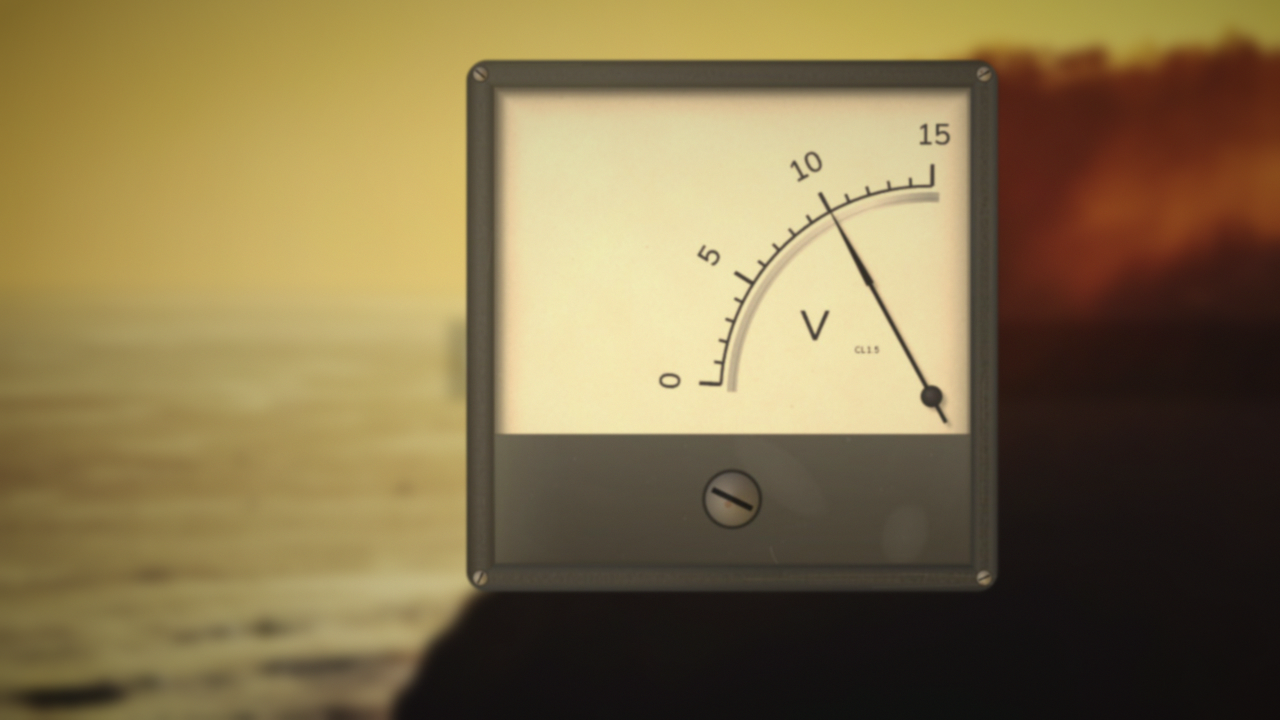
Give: 10; V
